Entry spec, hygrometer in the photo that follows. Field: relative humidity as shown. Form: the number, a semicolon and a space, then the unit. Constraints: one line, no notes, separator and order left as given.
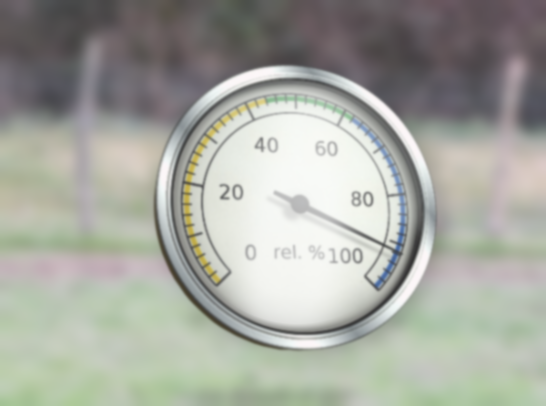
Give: 92; %
